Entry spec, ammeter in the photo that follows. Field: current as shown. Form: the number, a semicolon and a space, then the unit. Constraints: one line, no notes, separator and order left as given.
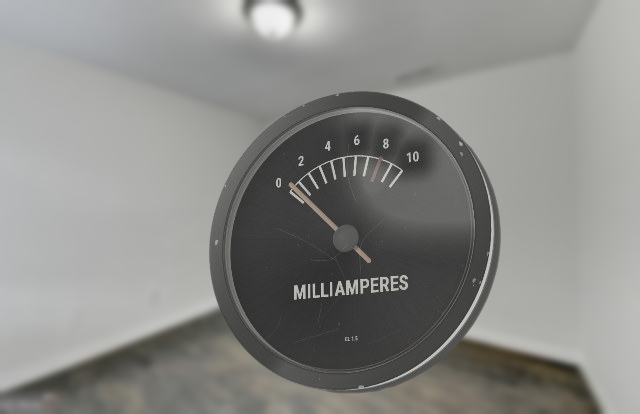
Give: 0.5; mA
